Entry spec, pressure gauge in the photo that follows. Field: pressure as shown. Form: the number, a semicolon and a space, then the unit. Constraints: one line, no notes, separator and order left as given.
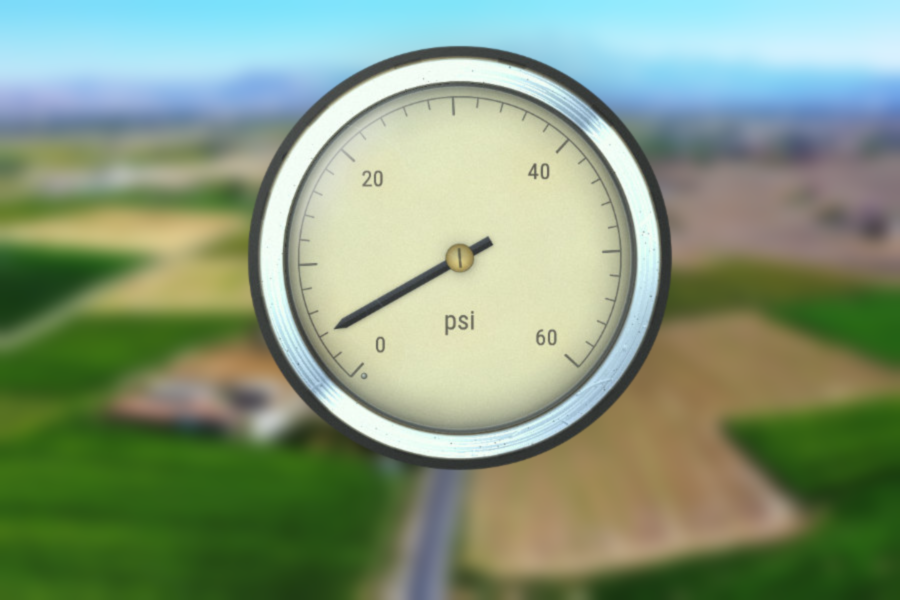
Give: 4; psi
